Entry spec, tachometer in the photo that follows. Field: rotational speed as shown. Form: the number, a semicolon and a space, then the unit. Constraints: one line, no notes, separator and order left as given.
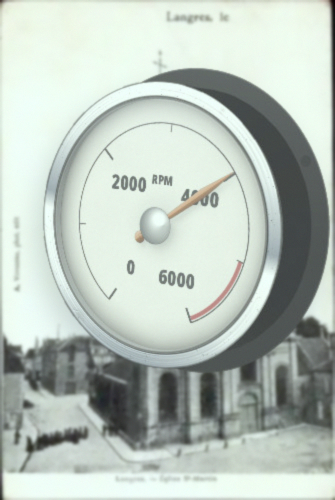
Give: 4000; rpm
